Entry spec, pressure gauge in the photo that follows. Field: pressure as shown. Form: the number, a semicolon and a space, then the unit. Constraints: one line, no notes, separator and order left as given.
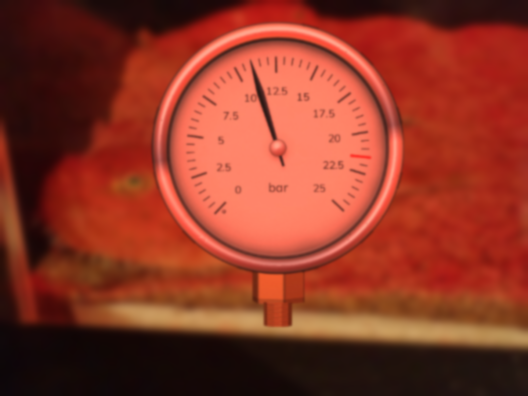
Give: 11; bar
